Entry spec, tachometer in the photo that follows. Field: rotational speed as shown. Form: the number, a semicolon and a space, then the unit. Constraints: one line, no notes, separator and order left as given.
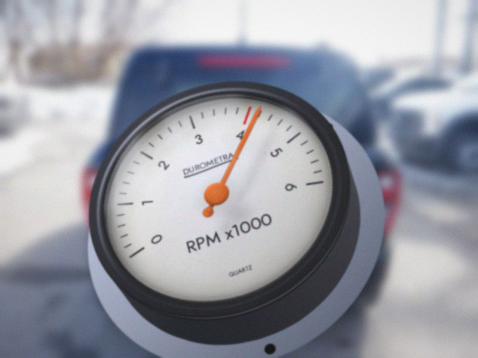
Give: 4200; rpm
